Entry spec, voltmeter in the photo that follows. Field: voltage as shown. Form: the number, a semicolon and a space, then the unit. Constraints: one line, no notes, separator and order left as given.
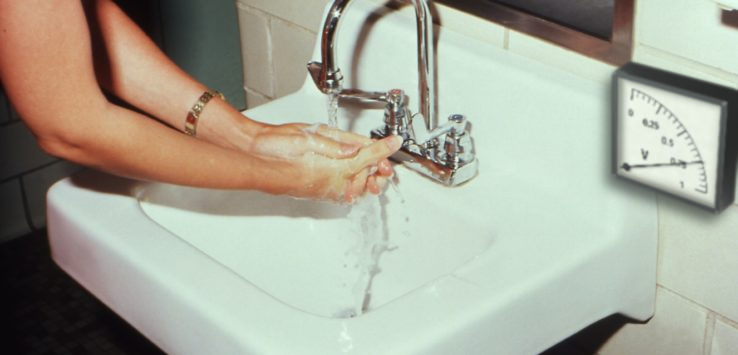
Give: 0.75; V
